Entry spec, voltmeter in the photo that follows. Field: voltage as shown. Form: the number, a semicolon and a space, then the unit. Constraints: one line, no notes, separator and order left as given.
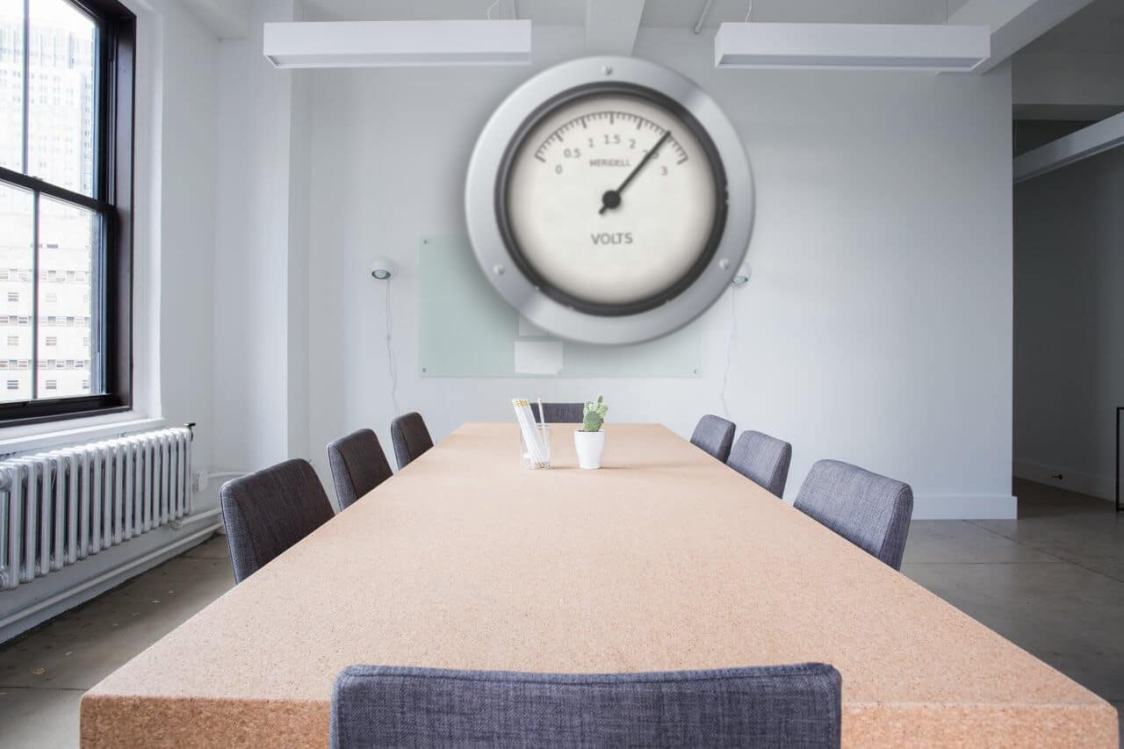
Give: 2.5; V
